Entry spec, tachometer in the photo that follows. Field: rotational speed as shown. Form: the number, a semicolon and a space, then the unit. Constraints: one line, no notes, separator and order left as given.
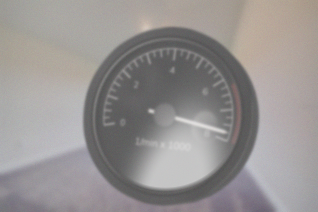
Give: 7750; rpm
